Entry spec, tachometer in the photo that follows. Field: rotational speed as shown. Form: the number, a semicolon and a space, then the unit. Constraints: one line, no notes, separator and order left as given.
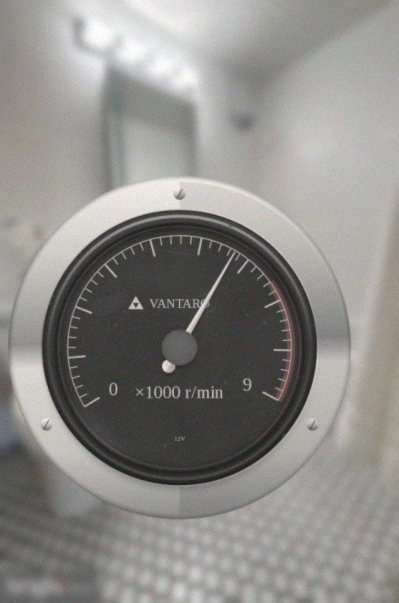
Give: 5700; rpm
